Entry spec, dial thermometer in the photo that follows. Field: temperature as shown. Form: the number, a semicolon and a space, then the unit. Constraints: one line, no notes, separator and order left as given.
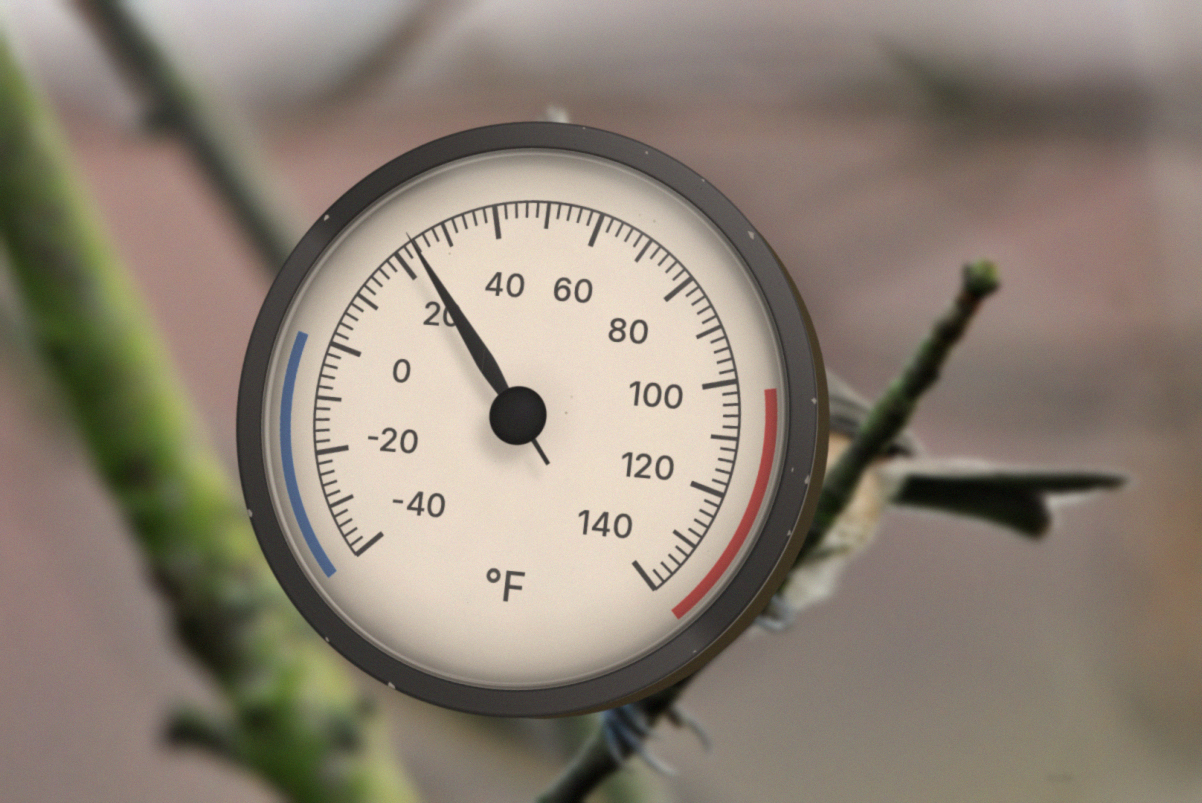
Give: 24; °F
